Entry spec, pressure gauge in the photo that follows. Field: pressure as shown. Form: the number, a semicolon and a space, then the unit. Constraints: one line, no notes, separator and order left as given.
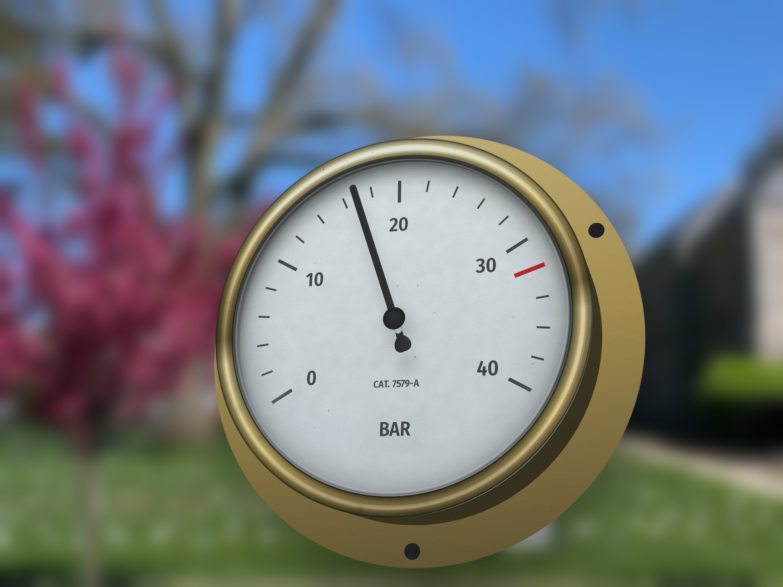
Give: 17; bar
